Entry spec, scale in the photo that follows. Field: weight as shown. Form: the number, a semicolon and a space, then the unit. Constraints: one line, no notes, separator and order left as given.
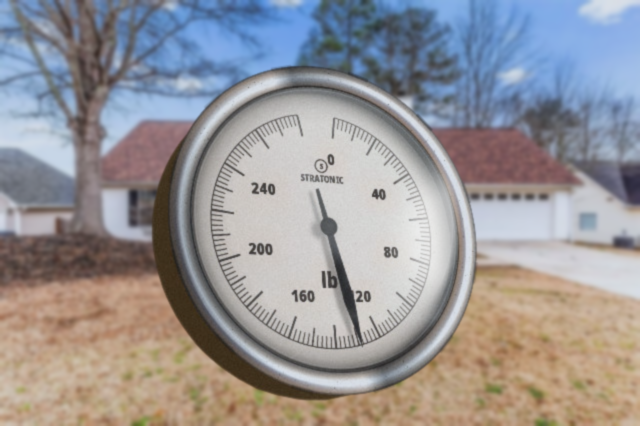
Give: 130; lb
